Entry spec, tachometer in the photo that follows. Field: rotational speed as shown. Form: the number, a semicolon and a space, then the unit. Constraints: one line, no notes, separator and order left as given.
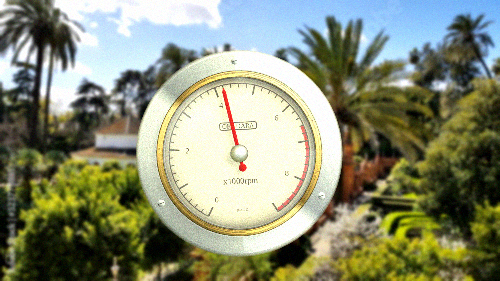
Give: 4200; rpm
